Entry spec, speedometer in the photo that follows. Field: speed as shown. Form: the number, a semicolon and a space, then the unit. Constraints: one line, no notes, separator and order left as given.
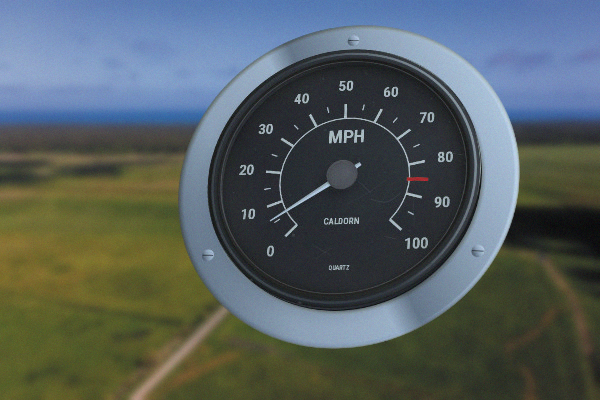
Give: 5; mph
